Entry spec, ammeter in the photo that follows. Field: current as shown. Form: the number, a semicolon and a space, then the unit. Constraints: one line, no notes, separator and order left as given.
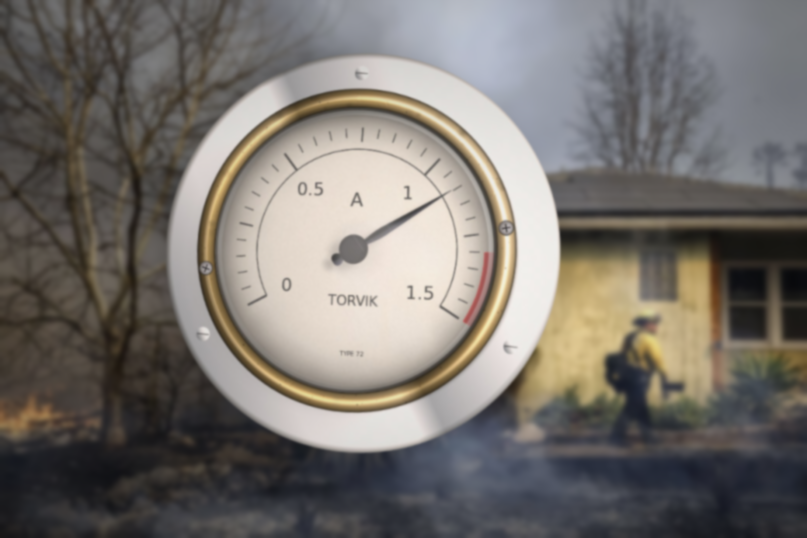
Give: 1.1; A
